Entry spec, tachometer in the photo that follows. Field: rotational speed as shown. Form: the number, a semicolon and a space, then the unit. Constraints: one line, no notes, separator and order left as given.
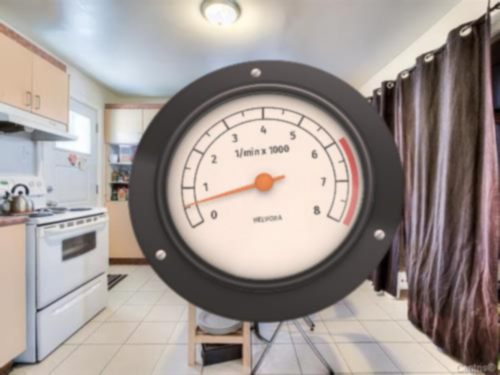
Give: 500; rpm
